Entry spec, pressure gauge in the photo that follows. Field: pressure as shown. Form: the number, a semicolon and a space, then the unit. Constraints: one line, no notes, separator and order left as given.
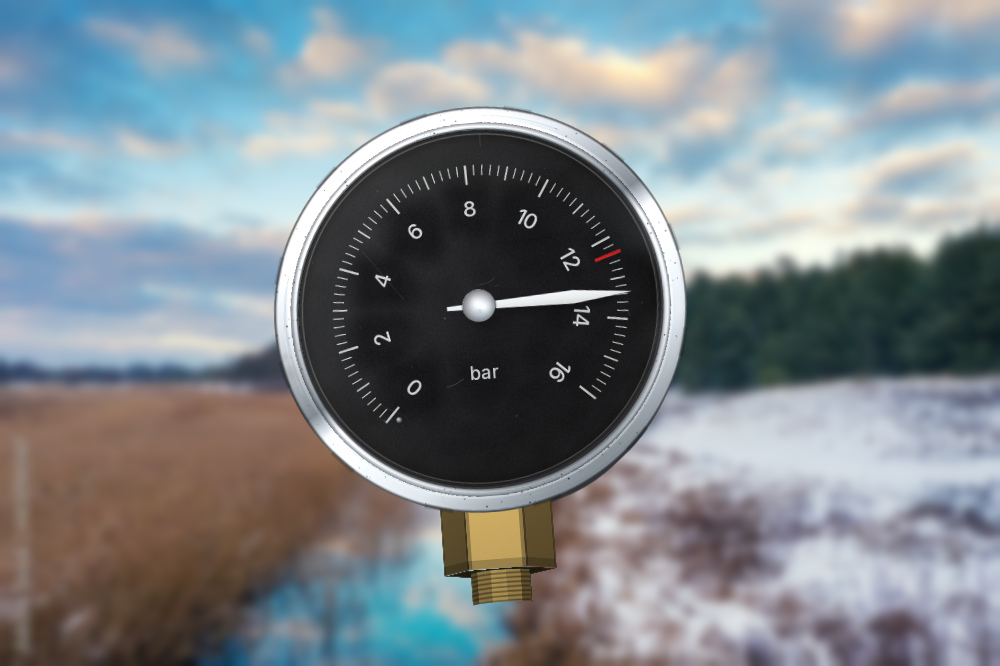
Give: 13.4; bar
